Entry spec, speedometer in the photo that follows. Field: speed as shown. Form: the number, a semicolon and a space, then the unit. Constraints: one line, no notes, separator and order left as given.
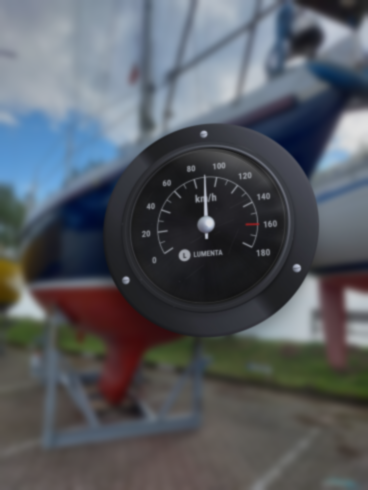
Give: 90; km/h
